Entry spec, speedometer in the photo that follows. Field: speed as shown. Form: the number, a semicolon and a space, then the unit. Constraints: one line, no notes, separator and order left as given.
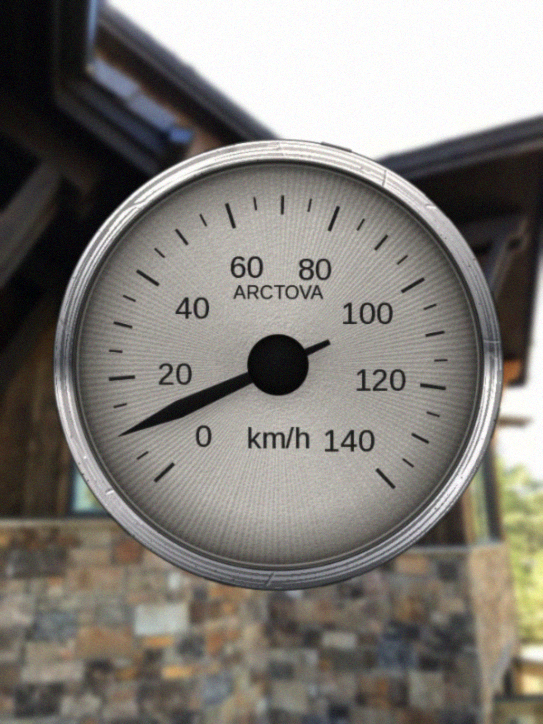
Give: 10; km/h
